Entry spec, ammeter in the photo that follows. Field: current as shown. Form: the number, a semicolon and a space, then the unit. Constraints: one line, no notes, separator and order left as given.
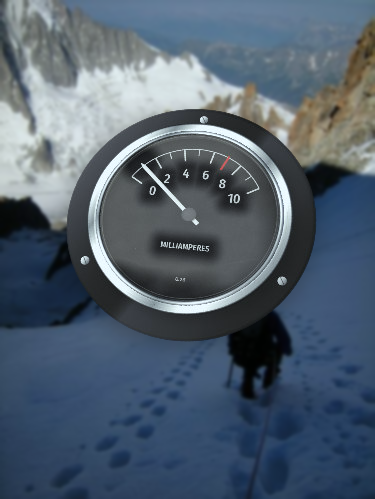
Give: 1; mA
